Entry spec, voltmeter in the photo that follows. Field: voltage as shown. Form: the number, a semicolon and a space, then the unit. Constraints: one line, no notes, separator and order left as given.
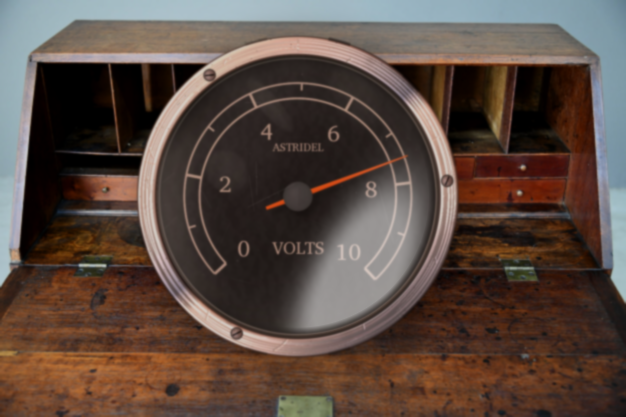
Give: 7.5; V
